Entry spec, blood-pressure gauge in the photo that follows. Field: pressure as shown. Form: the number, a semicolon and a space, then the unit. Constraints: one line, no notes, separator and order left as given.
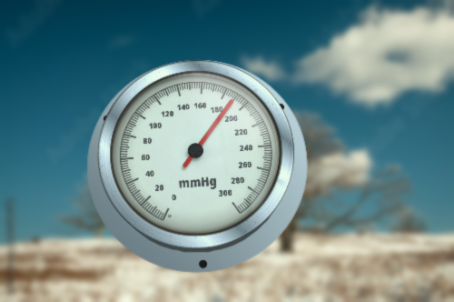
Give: 190; mmHg
